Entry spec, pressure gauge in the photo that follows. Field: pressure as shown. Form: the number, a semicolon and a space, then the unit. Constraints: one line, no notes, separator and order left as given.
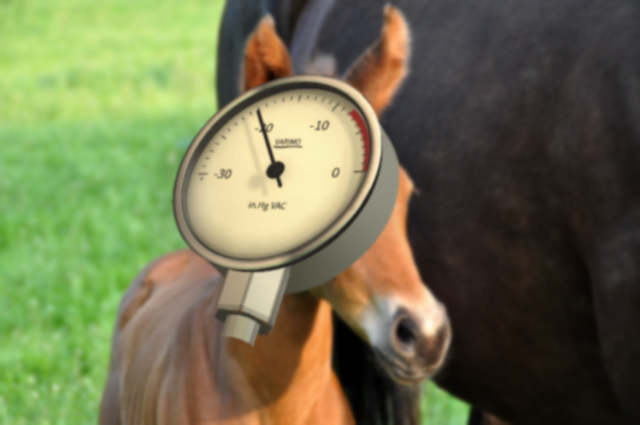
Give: -20; inHg
